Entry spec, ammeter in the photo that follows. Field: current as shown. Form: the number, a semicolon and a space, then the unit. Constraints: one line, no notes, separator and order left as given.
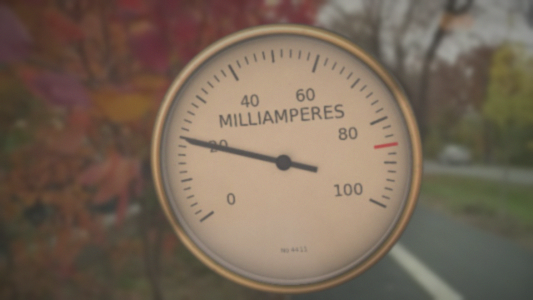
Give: 20; mA
